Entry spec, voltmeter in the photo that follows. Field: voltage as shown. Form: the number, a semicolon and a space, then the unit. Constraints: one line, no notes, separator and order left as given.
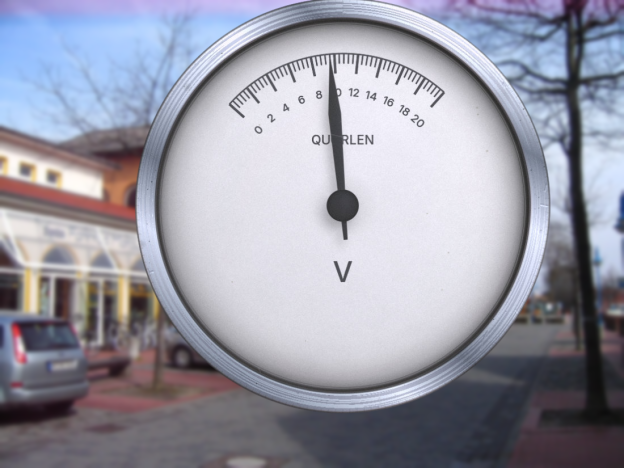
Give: 9.6; V
